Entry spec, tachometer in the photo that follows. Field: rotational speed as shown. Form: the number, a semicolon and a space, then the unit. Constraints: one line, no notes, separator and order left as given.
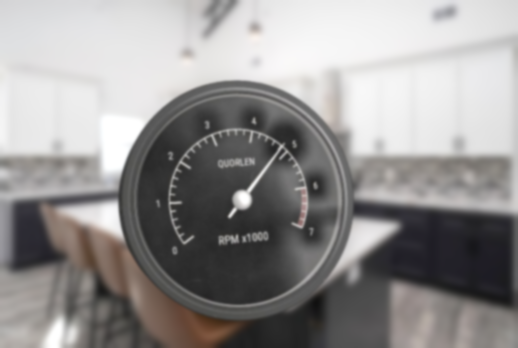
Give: 4800; rpm
